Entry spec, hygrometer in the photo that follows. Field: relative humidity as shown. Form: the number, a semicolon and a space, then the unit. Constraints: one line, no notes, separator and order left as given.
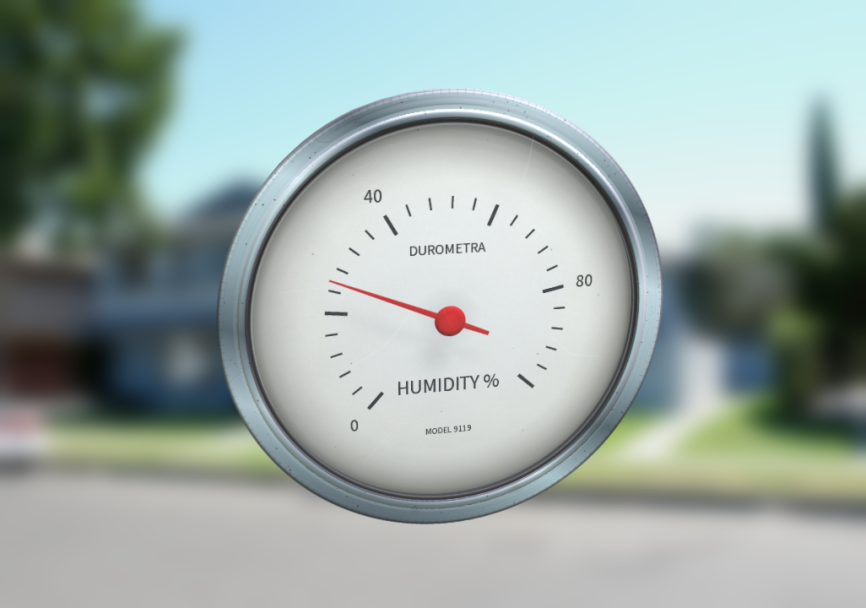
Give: 26; %
